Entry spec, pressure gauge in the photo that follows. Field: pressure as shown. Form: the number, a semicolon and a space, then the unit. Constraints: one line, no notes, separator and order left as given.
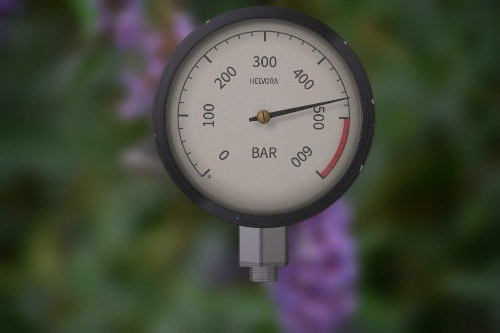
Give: 470; bar
